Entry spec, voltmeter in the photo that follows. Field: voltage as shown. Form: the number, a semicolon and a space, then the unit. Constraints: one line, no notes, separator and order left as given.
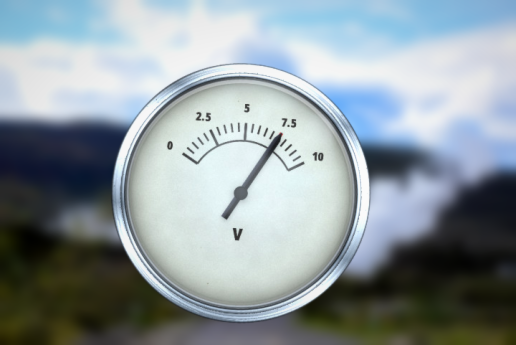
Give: 7.5; V
